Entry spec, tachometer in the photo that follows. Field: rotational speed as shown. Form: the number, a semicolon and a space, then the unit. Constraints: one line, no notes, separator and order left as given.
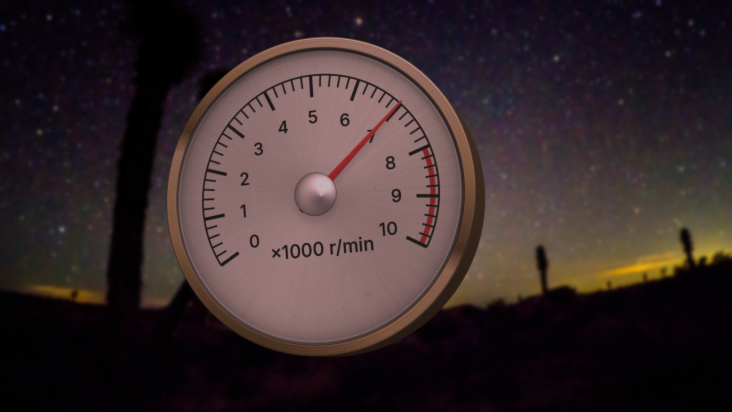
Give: 7000; rpm
